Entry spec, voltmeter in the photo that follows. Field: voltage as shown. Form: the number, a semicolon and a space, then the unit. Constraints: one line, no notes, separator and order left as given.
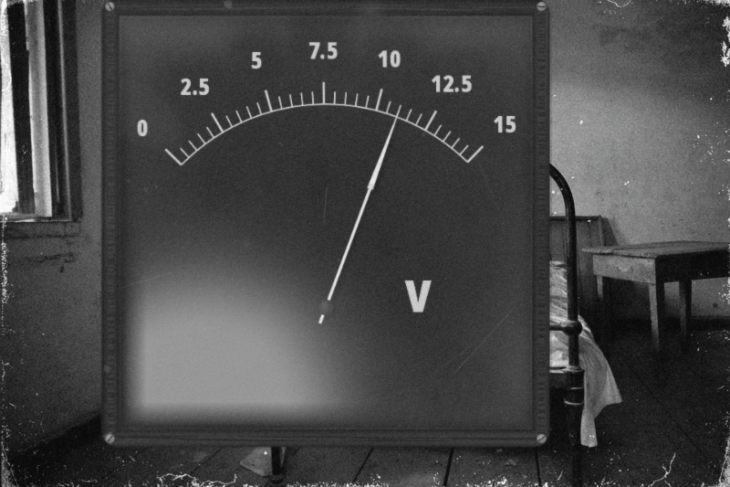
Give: 11; V
